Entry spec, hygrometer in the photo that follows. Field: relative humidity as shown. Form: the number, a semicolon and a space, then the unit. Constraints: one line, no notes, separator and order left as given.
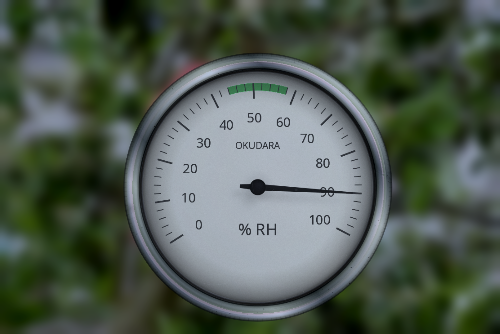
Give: 90; %
